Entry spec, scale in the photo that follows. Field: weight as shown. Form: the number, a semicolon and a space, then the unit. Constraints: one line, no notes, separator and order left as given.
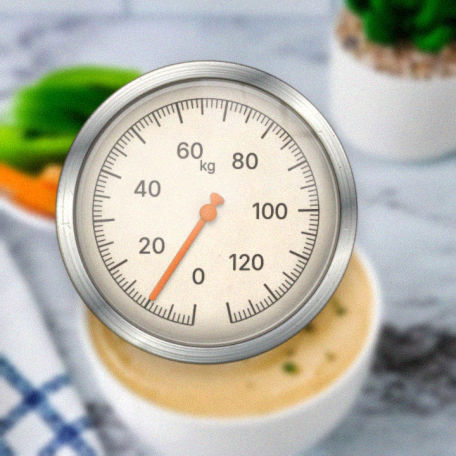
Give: 10; kg
